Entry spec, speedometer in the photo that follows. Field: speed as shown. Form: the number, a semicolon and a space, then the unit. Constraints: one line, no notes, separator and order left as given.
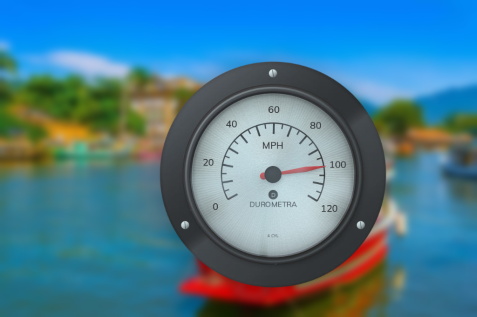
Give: 100; mph
